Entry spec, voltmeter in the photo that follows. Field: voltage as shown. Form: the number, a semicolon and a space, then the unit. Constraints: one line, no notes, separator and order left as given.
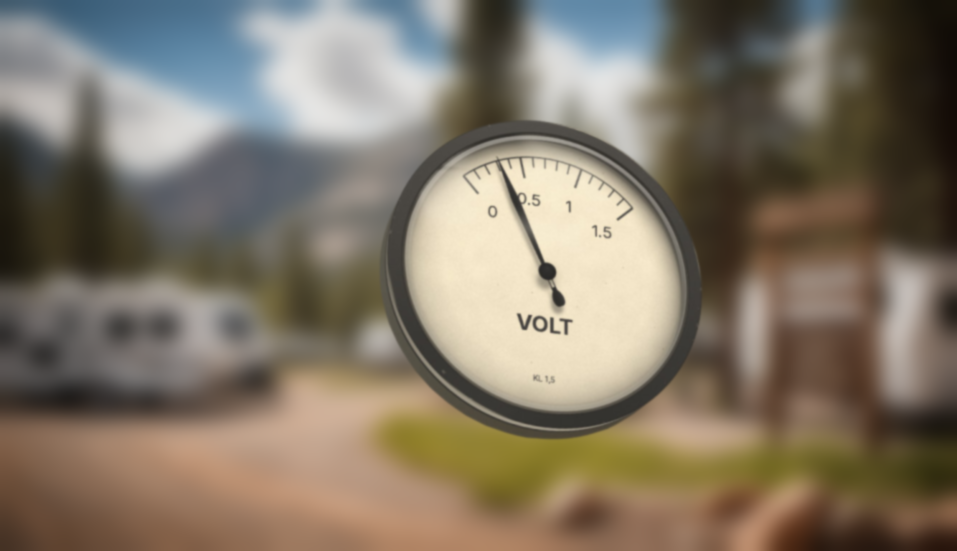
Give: 0.3; V
